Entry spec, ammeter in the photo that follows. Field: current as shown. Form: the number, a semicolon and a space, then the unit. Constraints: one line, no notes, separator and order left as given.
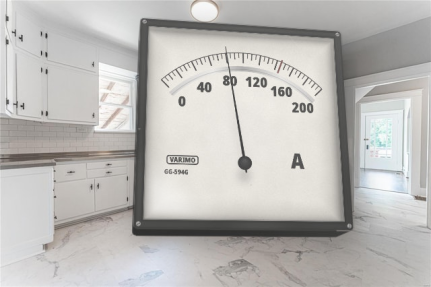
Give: 80; A
